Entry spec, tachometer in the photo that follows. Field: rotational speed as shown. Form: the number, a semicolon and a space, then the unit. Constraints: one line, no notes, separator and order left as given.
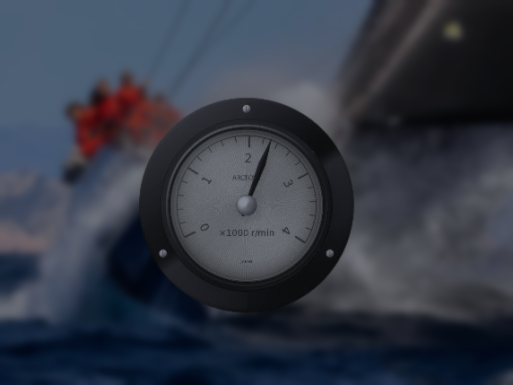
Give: 2300; rpm
